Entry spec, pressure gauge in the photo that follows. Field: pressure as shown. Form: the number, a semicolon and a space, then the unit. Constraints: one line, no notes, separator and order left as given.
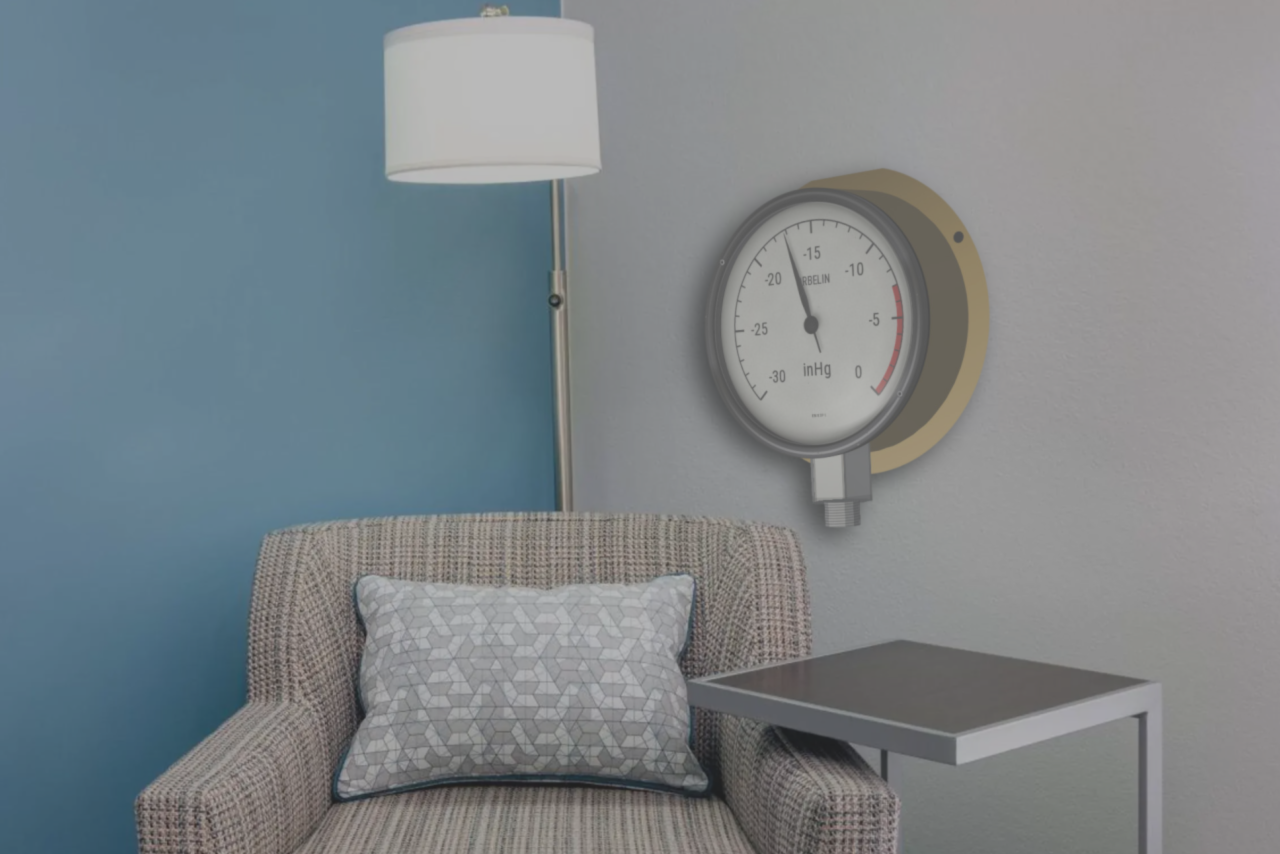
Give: -17; inHg
